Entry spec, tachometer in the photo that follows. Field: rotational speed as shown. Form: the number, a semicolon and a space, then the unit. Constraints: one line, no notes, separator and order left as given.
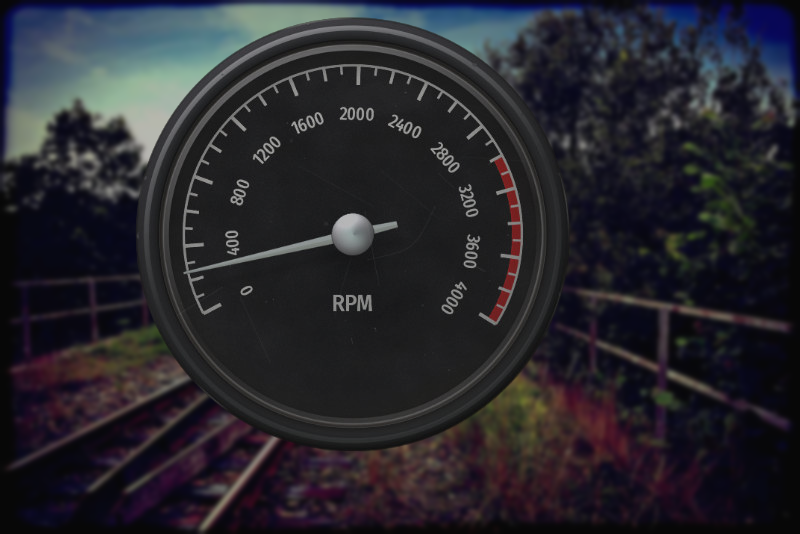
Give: 250; rpm
